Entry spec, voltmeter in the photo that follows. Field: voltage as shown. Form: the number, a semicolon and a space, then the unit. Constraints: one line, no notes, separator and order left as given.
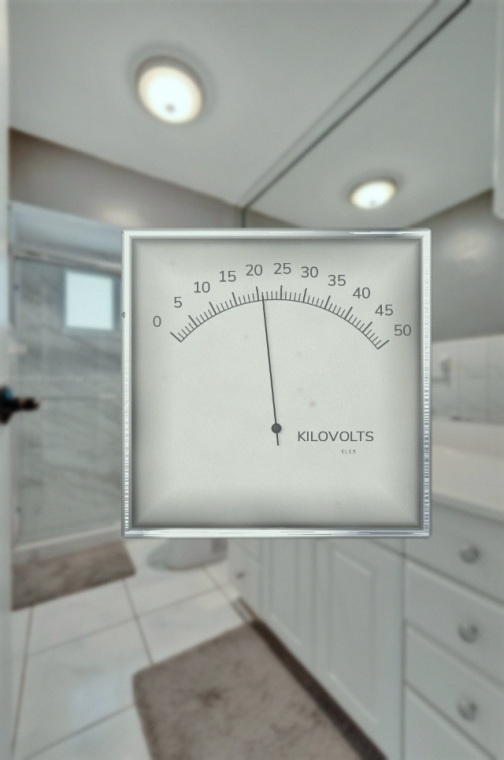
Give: 21; kV
